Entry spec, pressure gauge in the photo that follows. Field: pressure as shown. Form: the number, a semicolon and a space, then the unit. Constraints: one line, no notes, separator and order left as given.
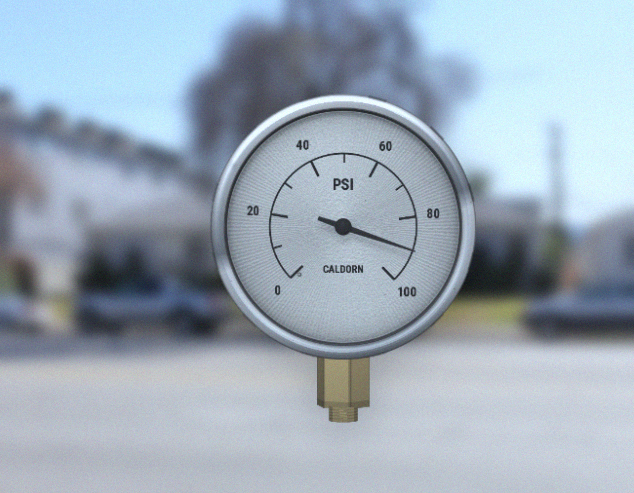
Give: 90; psi
